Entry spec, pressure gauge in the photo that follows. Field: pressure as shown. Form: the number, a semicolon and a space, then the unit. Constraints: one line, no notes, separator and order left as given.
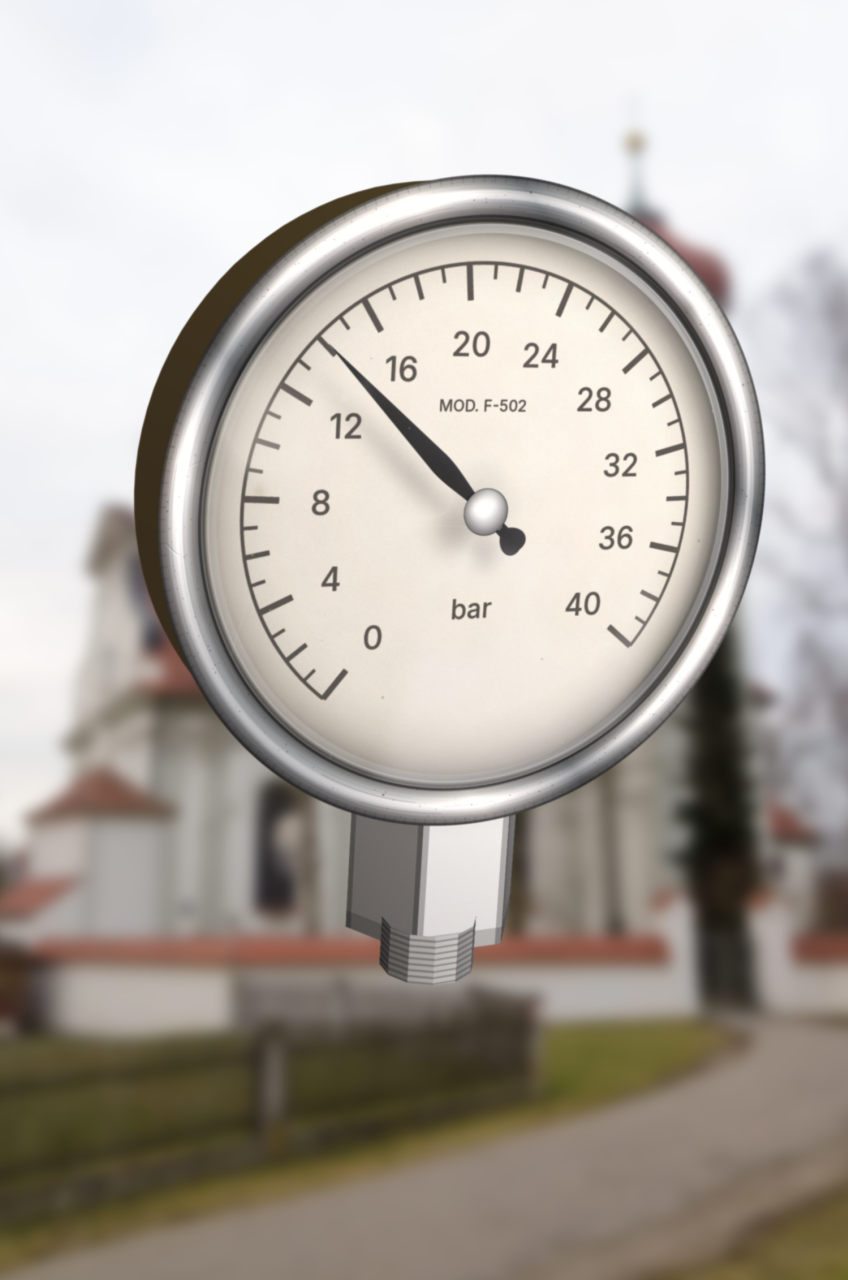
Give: 14; bar
